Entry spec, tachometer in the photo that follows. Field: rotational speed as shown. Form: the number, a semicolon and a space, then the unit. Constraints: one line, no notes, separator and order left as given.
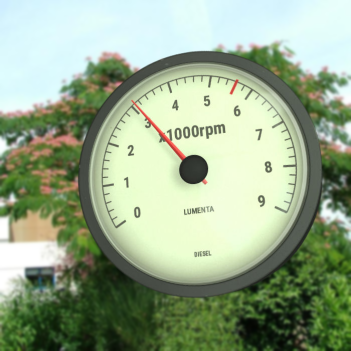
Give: 3100; rpm
